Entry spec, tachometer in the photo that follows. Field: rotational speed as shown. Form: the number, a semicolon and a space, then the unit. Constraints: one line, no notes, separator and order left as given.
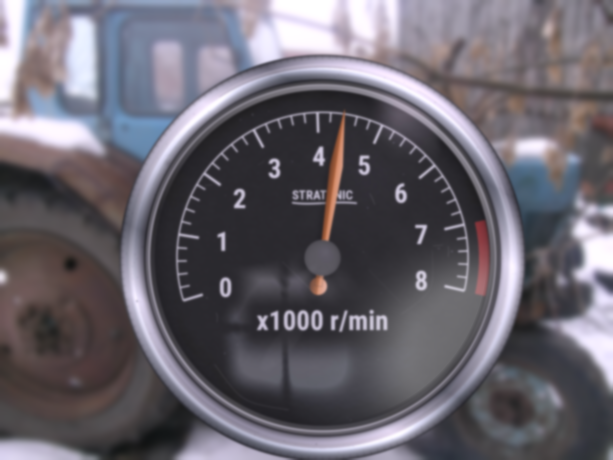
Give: 4400; rpm
